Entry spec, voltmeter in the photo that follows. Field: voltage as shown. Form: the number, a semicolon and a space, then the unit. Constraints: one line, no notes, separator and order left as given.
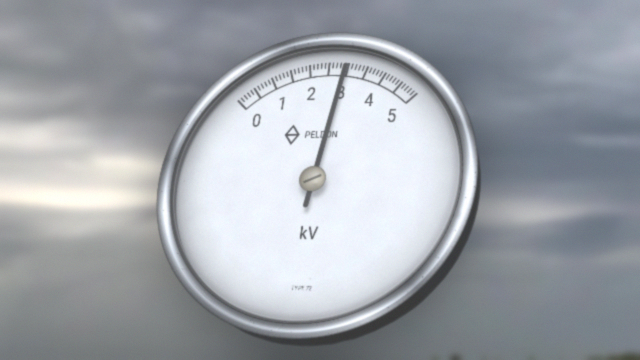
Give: 3; kV
